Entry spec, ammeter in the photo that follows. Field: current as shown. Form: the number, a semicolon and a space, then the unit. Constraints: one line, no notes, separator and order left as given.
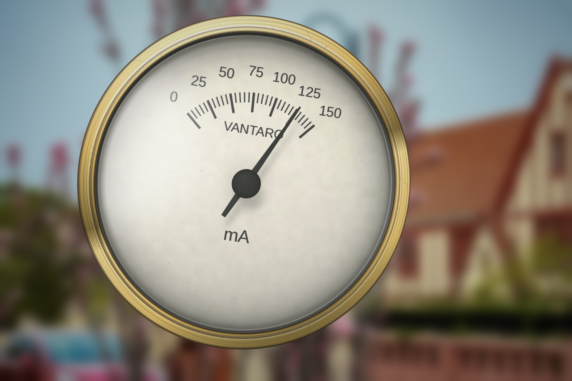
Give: 125; mA
